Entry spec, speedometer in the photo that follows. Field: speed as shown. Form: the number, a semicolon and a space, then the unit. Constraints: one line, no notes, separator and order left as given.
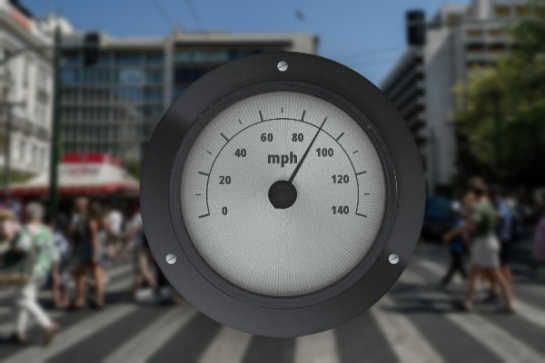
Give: 90; mph
